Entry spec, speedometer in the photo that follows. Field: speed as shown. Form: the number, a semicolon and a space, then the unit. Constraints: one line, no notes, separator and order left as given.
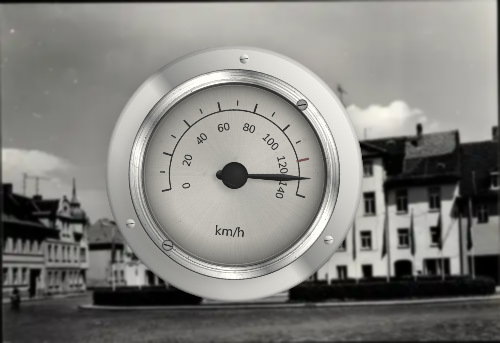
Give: 130; km/h
